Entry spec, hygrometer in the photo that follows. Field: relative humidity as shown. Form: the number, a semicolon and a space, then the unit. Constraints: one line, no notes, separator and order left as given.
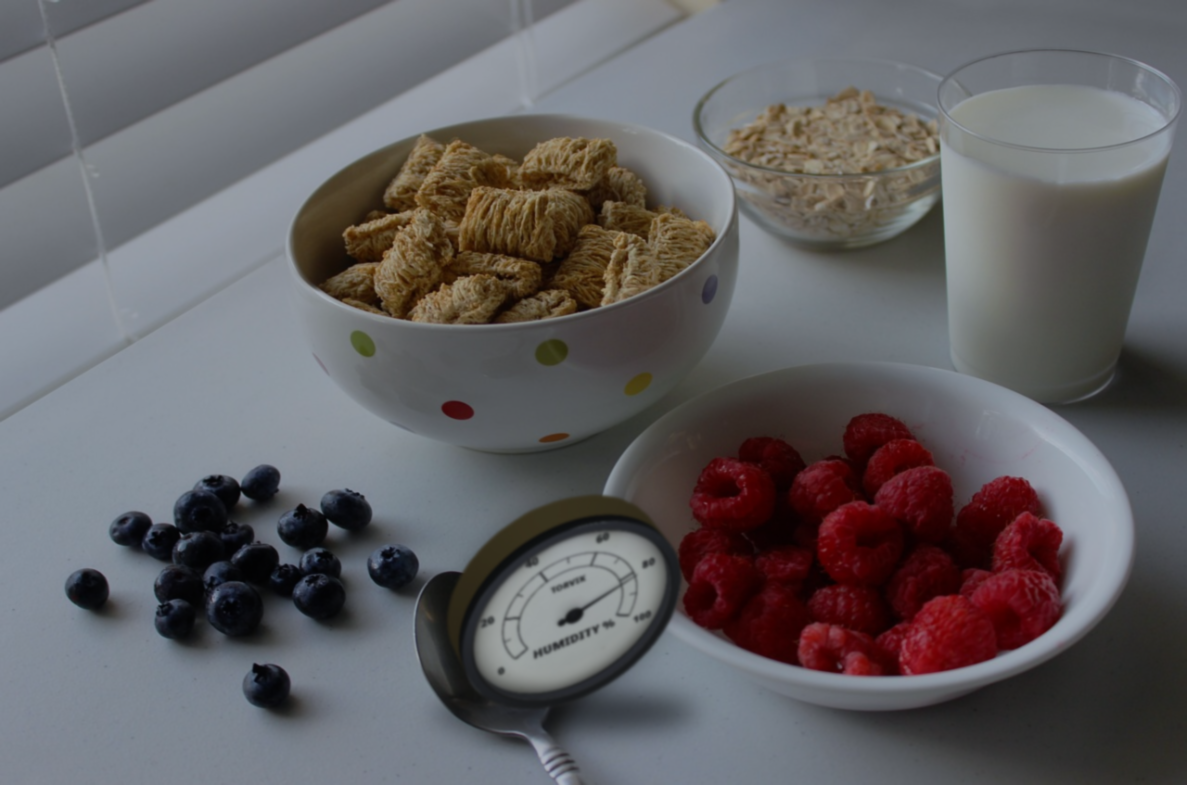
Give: 80; %
